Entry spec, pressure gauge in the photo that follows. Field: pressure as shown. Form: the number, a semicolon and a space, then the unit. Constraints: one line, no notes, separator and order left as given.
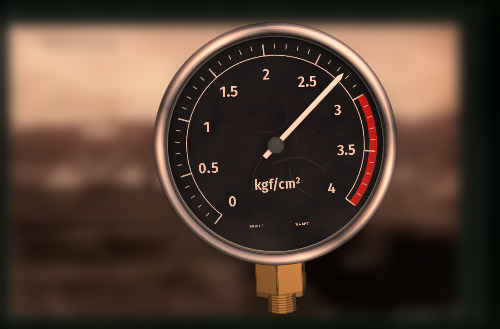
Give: 2.75; kg/cm²
